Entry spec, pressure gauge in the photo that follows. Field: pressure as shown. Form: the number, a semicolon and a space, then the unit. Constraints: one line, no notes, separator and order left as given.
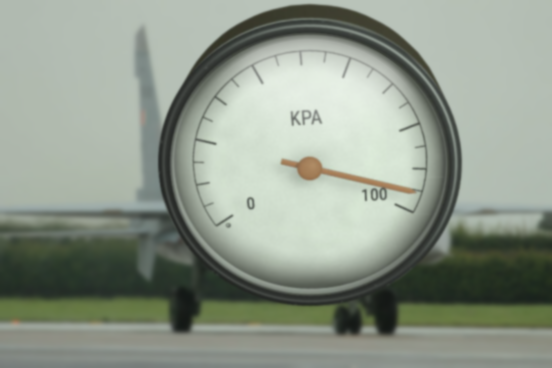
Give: 95; kPa
